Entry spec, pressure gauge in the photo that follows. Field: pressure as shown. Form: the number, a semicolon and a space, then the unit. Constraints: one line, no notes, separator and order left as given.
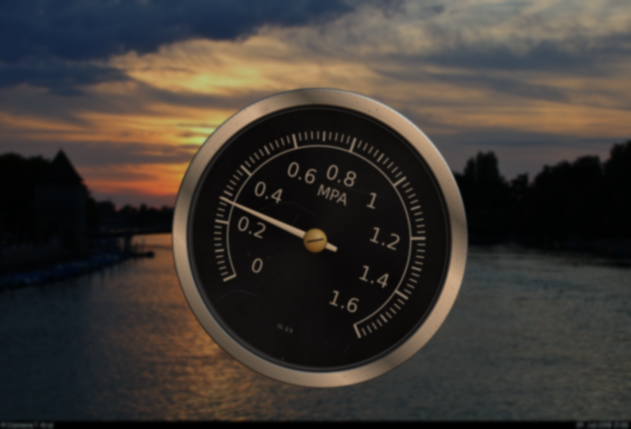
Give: 0.28; MPa
